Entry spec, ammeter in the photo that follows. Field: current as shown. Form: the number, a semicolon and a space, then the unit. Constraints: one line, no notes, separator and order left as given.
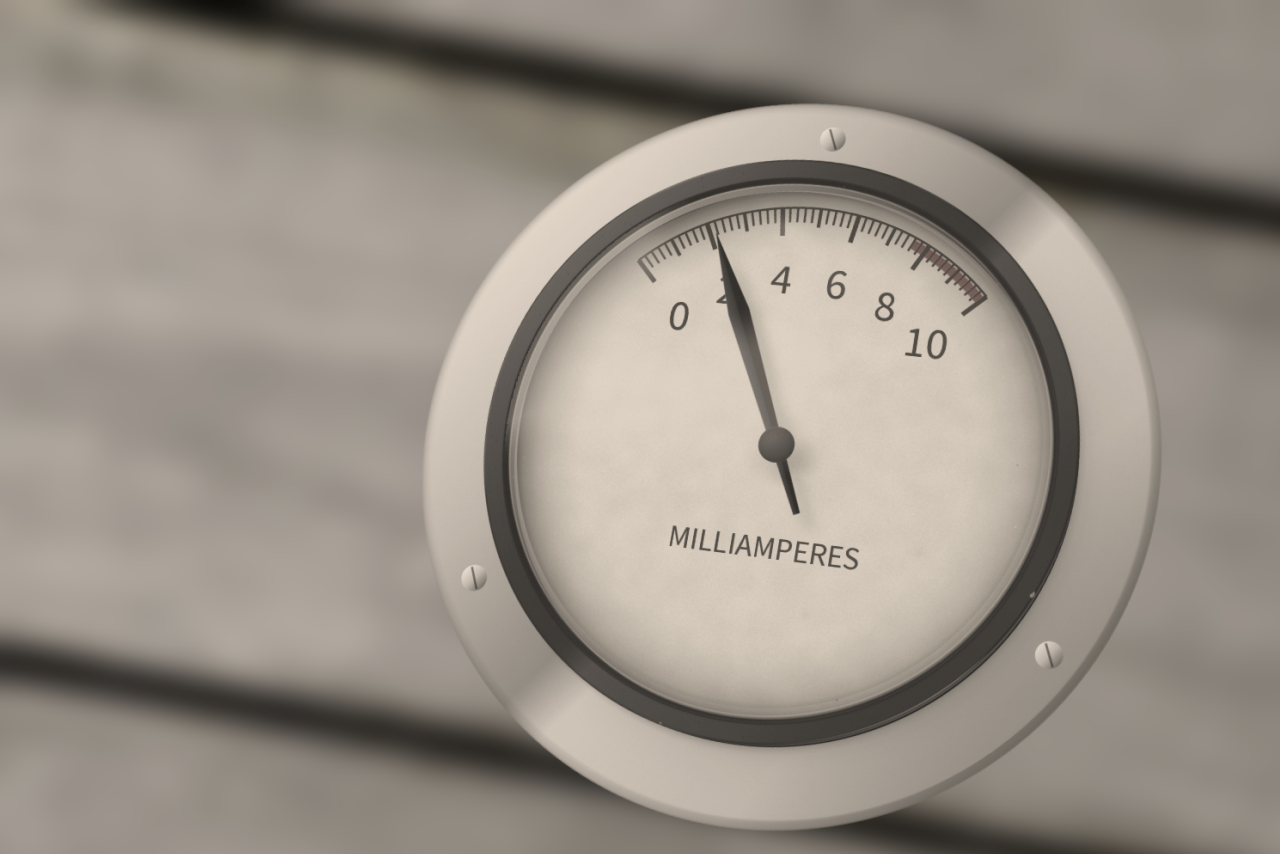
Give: 2.2; mA
